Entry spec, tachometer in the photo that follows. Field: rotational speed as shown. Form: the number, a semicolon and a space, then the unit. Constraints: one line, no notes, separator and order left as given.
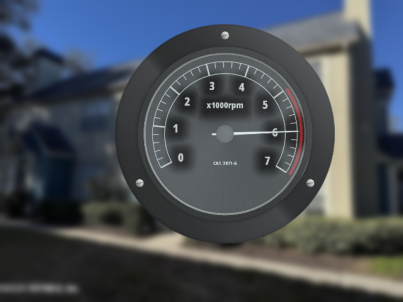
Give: 6000; rpm
